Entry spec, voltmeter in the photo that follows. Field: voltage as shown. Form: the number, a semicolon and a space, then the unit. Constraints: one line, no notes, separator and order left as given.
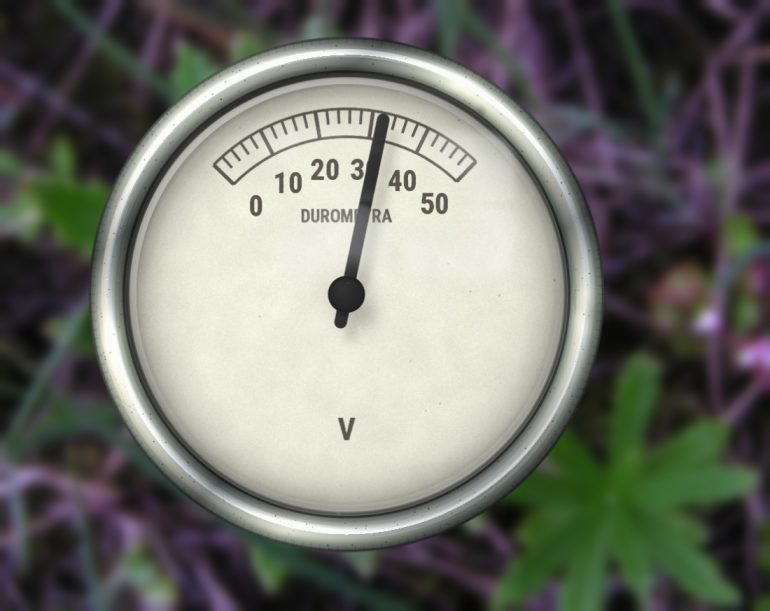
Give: 32; V
